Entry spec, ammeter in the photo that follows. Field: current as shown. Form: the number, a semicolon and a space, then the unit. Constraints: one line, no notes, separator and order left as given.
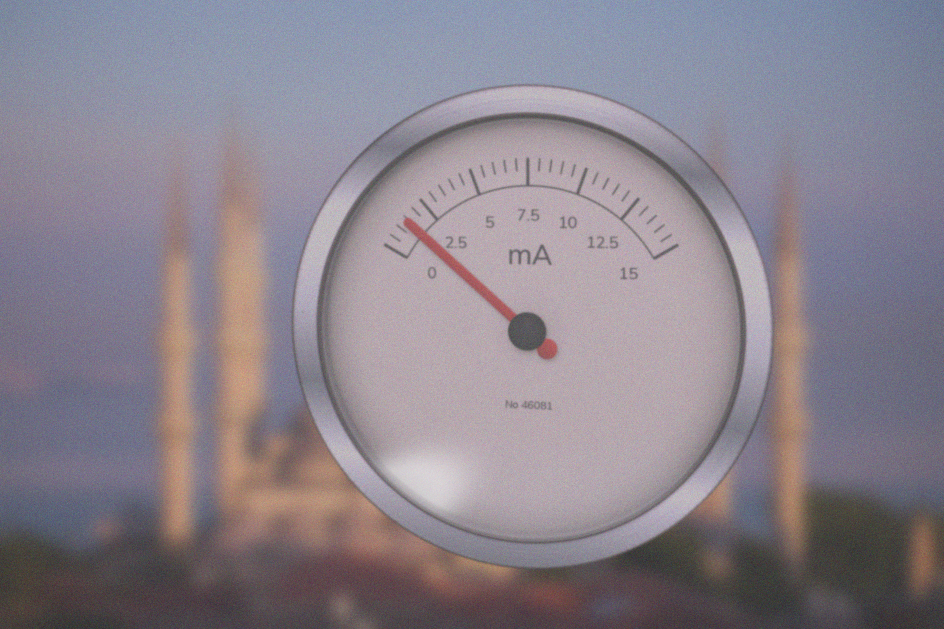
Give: 1.5; mA
